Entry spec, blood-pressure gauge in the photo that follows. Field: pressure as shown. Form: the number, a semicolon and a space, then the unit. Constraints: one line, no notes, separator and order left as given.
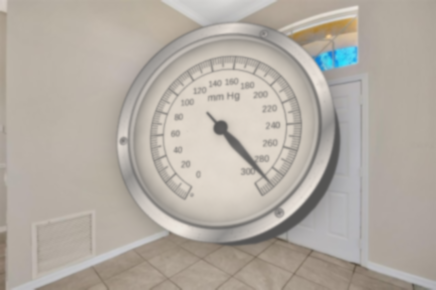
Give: 290; mmHg
